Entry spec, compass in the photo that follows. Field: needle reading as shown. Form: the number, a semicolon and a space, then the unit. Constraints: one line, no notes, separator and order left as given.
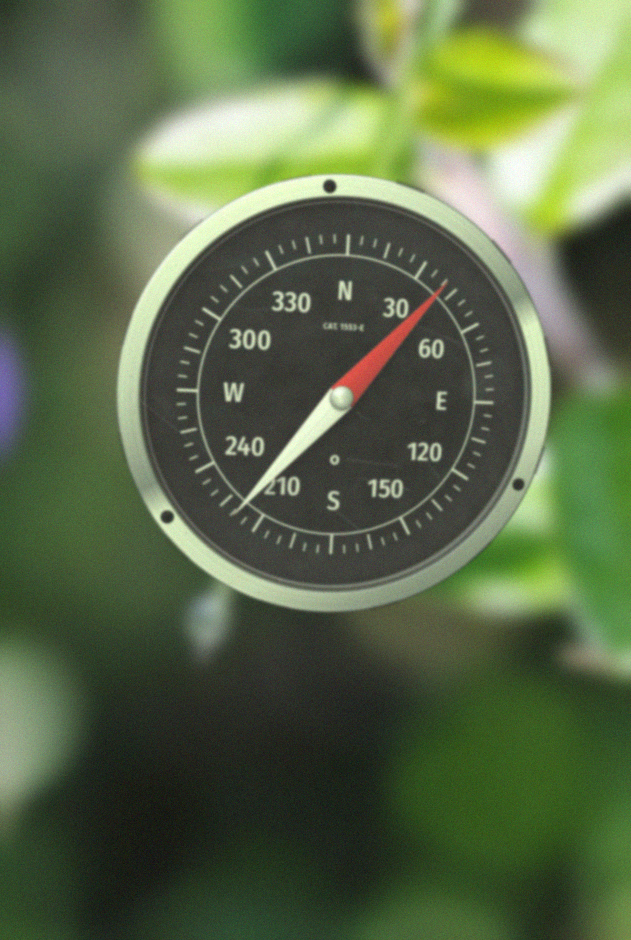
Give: 40; °
